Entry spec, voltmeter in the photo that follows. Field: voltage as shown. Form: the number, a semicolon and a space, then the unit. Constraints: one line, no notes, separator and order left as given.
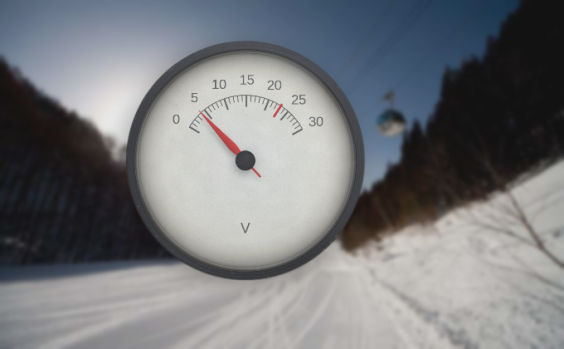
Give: 4; V
